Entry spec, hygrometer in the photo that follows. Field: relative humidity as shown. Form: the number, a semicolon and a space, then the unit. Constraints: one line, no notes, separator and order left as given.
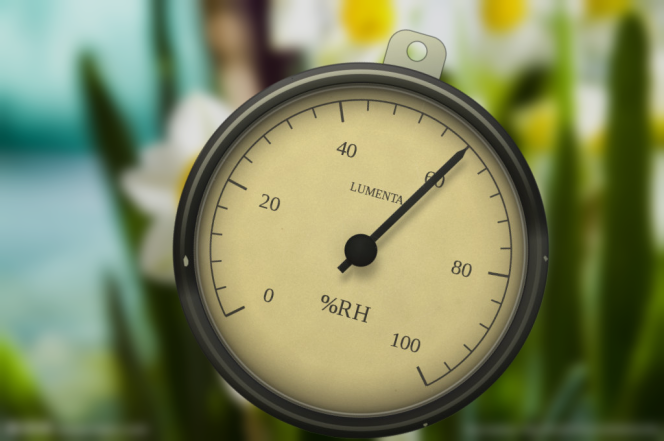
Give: 60; %
